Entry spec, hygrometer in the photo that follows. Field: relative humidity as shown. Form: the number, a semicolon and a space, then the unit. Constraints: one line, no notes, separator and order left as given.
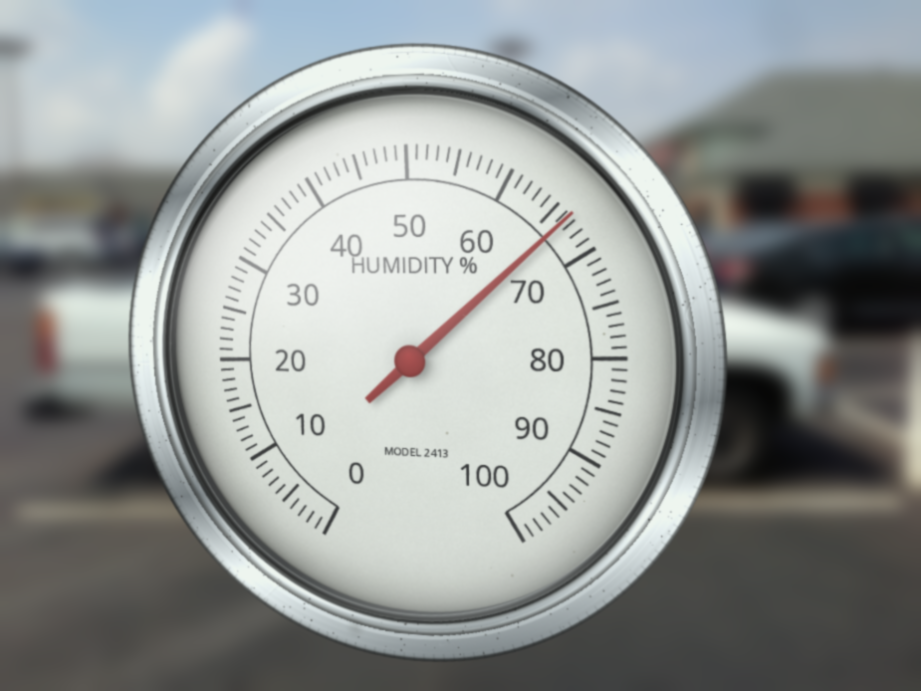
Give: 66.5; %
